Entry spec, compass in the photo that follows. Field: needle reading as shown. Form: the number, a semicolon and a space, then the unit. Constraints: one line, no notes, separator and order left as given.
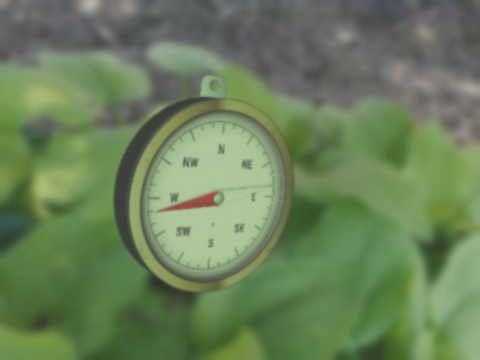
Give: 260; °
